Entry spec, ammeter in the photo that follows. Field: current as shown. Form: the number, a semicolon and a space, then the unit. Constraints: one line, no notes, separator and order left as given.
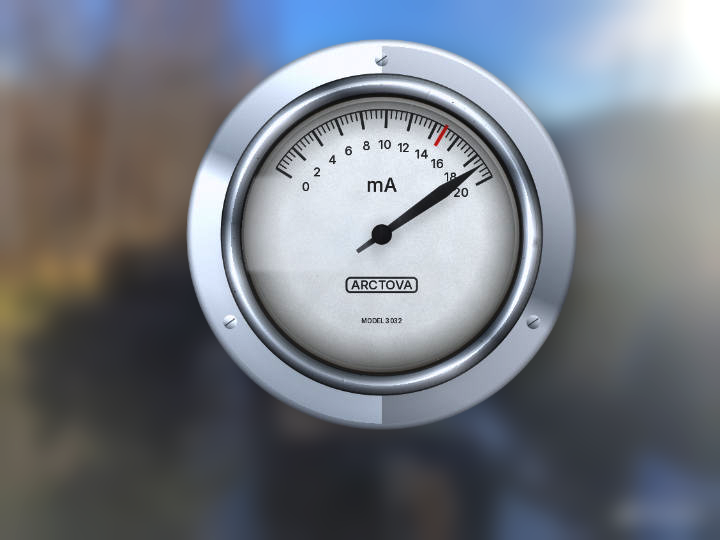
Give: 18.8; mA
